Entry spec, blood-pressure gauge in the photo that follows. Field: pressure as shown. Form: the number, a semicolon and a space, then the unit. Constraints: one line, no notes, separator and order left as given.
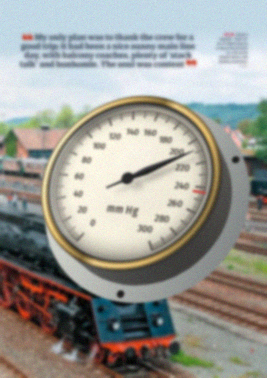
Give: 210; mmHg
